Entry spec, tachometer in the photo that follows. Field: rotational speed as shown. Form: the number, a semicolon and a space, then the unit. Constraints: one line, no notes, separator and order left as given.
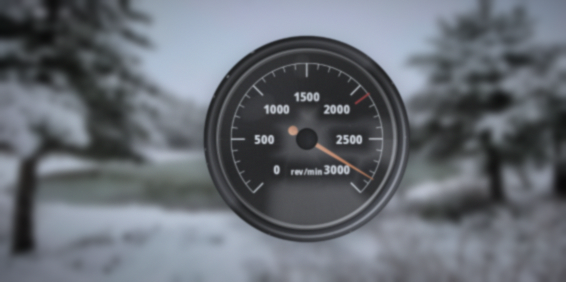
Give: 2850; rpm
